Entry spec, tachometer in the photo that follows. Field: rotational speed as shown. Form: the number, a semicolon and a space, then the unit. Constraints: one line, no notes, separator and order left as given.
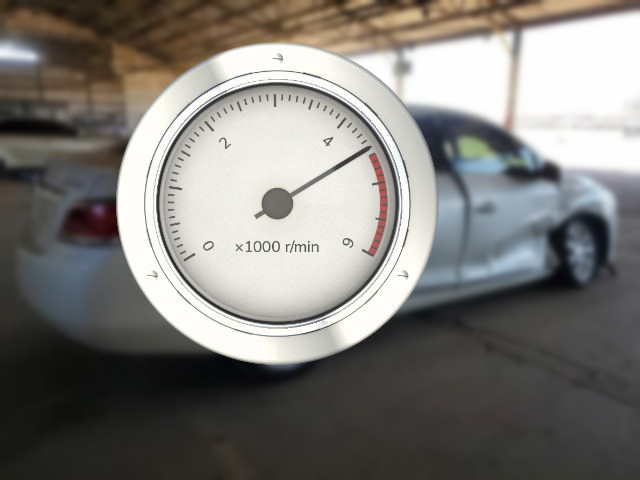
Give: 4500; rpm
